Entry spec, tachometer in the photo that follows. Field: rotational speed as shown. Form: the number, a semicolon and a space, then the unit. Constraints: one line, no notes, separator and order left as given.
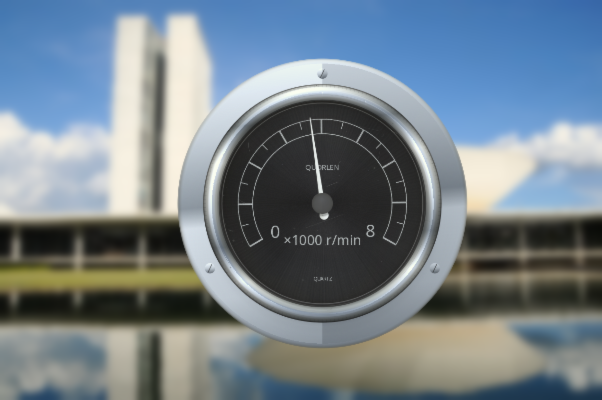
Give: 3750; rpm
